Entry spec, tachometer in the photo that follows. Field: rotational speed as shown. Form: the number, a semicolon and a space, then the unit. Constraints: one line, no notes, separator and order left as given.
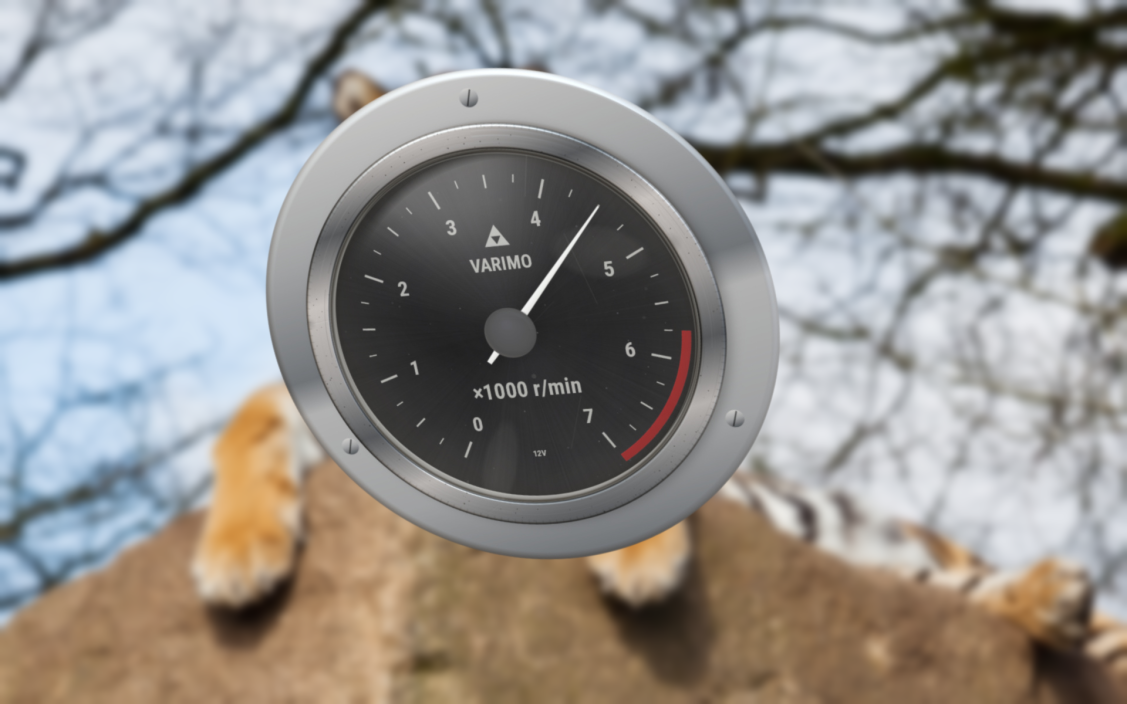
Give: 4500; rpm
